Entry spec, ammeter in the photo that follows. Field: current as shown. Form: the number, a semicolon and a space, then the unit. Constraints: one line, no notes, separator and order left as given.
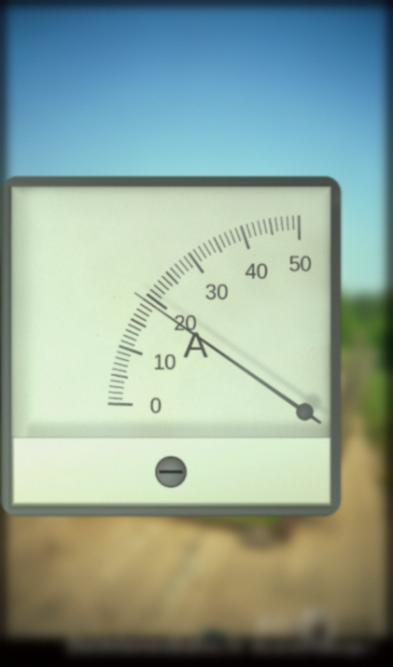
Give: 19; A
